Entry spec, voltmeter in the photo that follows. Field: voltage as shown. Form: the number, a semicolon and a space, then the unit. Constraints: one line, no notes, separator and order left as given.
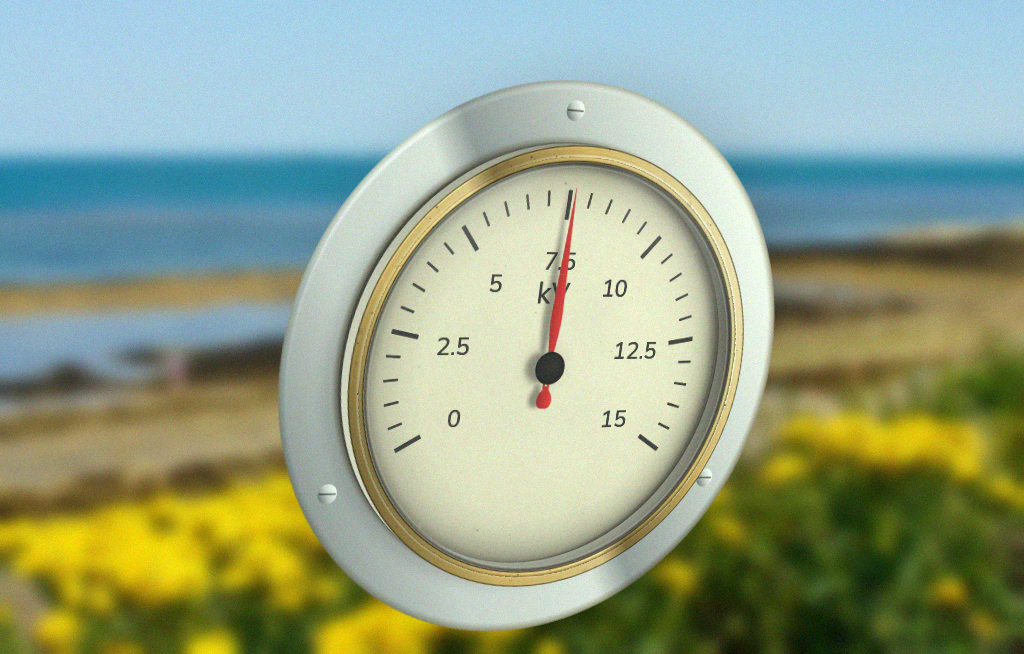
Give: 7.5; kV
